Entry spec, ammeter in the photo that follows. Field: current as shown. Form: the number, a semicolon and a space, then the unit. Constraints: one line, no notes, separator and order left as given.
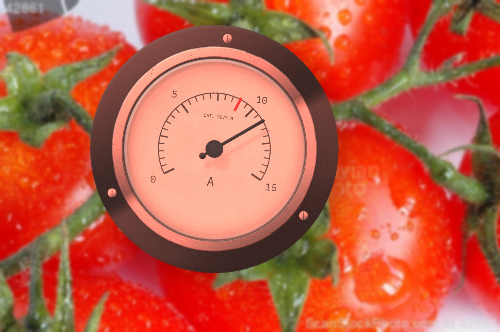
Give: 11; A
